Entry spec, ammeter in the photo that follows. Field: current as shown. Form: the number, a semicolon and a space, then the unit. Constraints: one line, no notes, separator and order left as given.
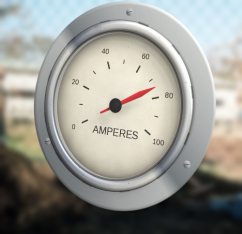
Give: 75; A
